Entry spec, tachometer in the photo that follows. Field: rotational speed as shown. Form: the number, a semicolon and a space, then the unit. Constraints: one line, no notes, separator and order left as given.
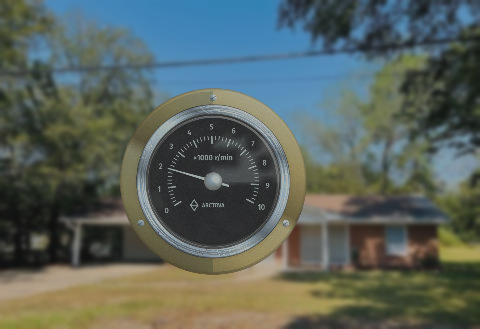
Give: 2000; rpm
